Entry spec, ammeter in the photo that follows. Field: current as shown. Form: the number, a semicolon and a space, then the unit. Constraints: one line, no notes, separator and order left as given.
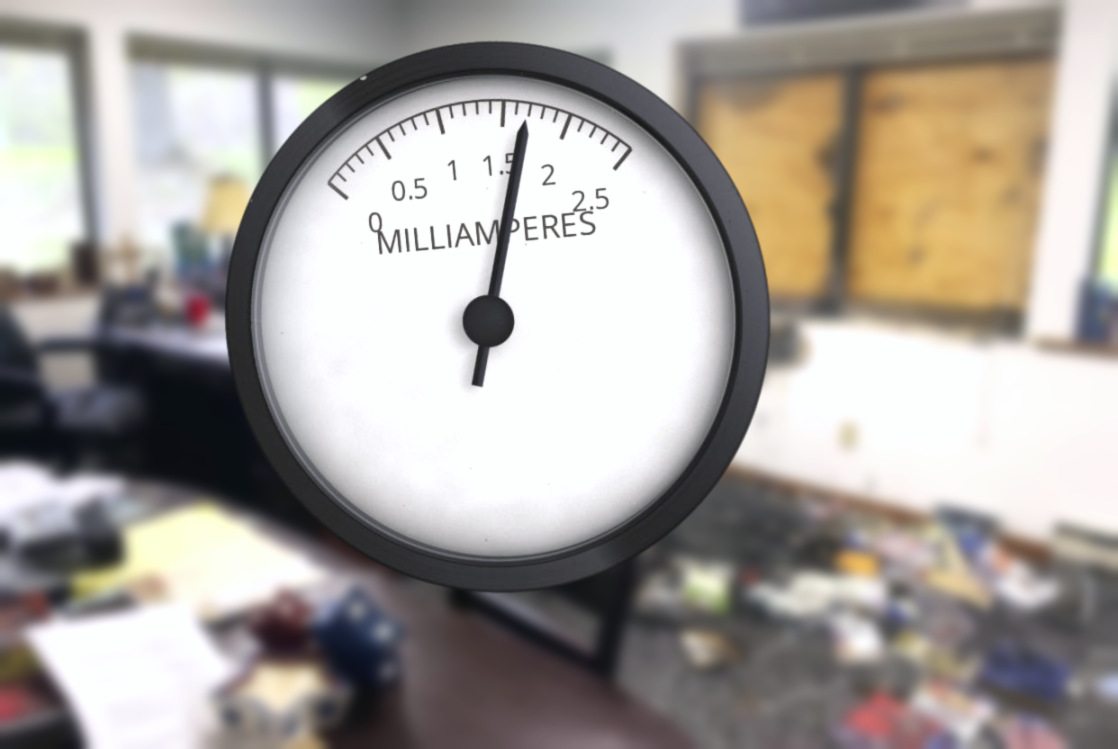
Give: 1.7; mA
